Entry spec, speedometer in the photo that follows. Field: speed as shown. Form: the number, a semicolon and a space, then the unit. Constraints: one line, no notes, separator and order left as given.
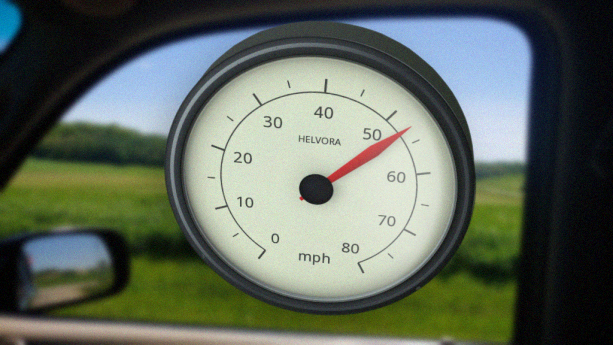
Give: 52.5; mph
